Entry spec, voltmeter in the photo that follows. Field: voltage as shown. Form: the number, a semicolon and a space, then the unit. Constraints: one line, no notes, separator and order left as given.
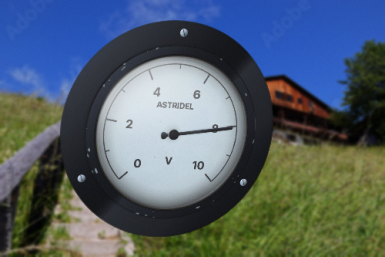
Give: 8; V
